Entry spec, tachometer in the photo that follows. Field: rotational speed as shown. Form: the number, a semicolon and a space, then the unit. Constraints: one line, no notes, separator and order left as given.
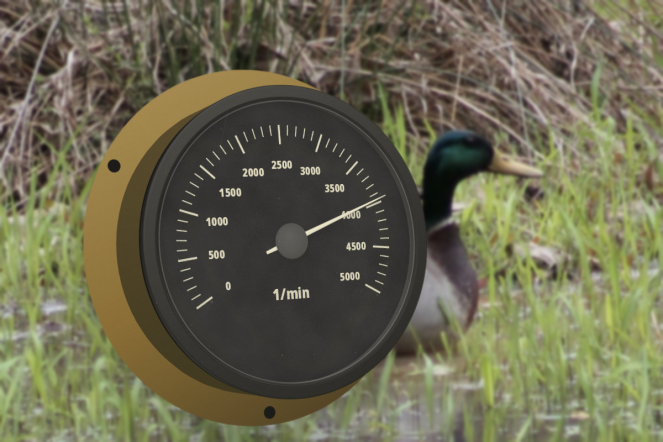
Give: 3950; rpm
